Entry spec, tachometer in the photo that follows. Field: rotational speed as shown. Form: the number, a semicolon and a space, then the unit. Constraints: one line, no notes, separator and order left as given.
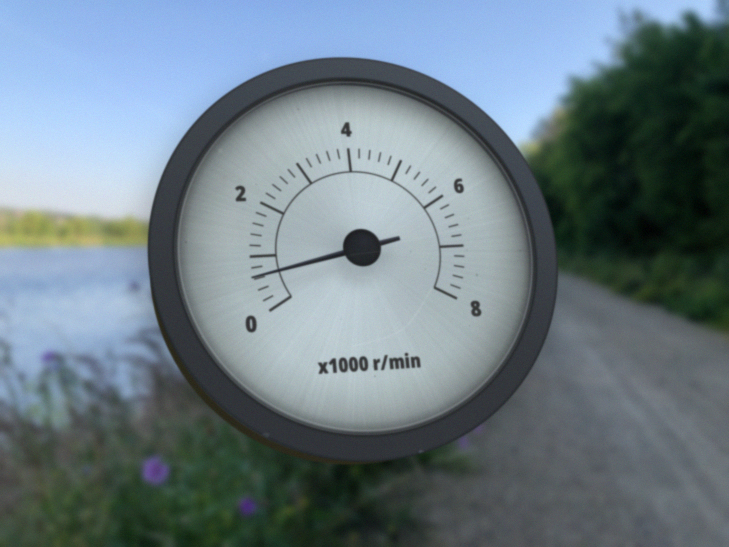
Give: 600; rpm
